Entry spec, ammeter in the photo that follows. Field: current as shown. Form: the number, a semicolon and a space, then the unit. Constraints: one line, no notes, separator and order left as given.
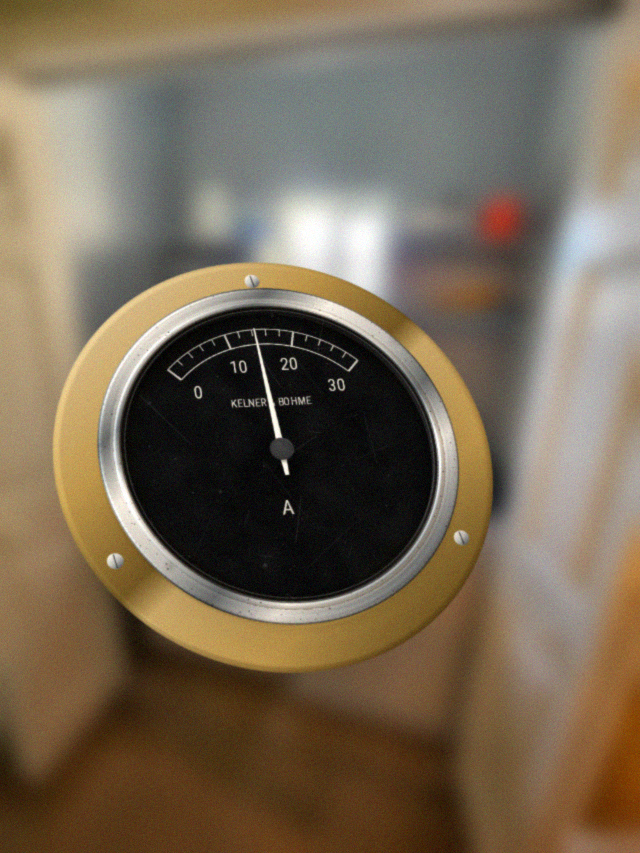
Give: 14; A
